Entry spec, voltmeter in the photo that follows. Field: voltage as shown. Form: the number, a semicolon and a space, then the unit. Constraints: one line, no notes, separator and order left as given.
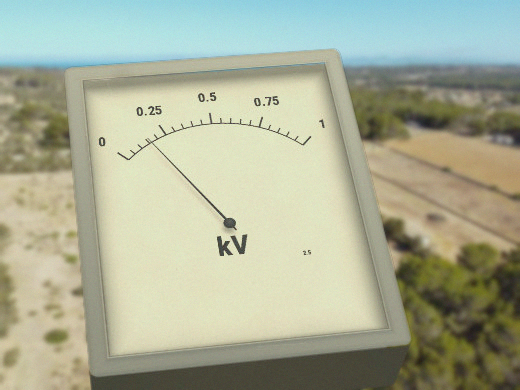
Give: 0.15; kV
